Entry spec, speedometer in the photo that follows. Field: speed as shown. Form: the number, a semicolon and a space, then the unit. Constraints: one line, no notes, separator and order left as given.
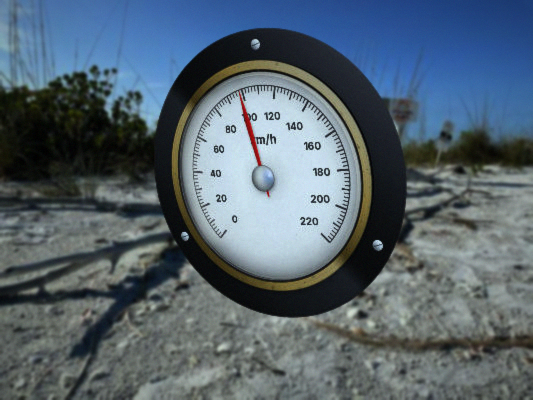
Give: 100; km/h
